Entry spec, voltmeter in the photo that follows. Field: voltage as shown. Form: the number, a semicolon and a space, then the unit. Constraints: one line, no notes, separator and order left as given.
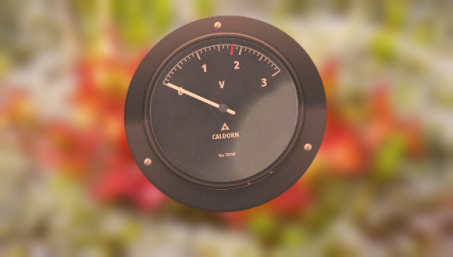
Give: 0; V
